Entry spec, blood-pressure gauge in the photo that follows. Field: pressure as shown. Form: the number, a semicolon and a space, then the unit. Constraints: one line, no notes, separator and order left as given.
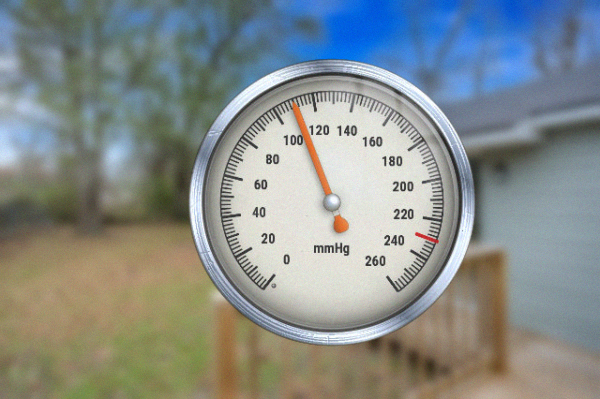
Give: 110; mmHg
